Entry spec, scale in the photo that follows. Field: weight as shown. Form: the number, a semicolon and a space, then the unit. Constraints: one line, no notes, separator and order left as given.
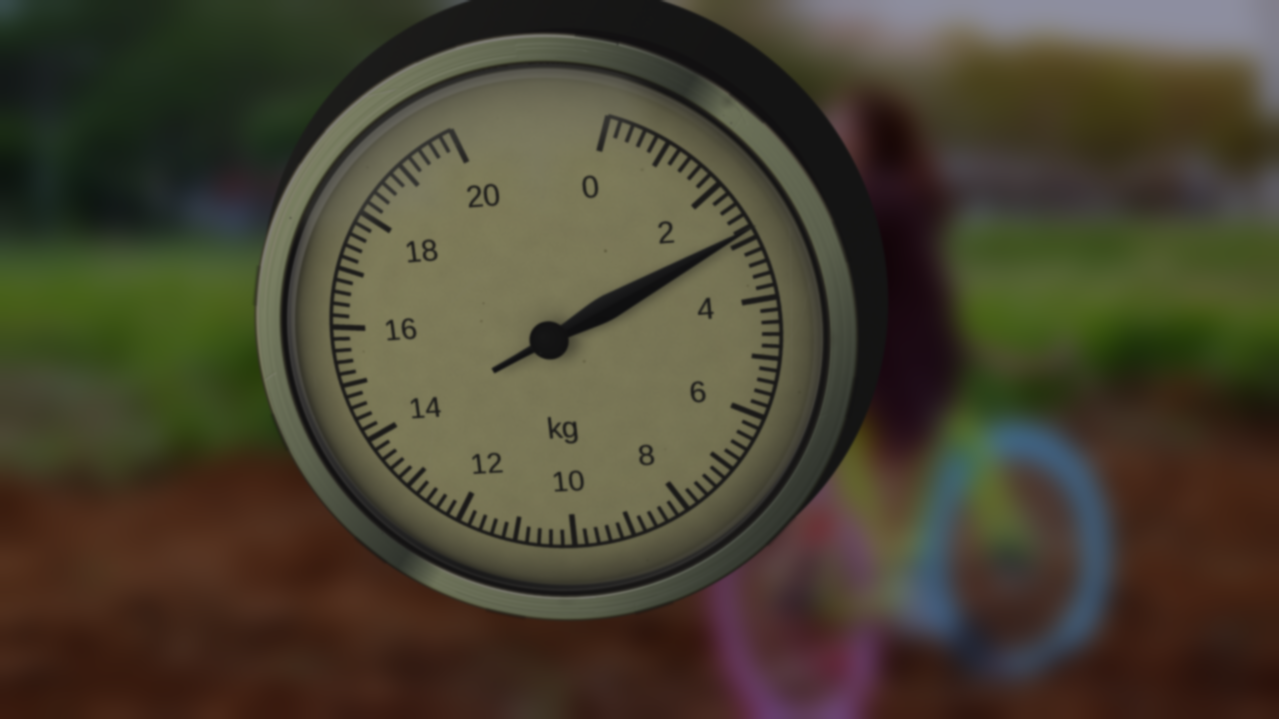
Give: 2.8; kg
